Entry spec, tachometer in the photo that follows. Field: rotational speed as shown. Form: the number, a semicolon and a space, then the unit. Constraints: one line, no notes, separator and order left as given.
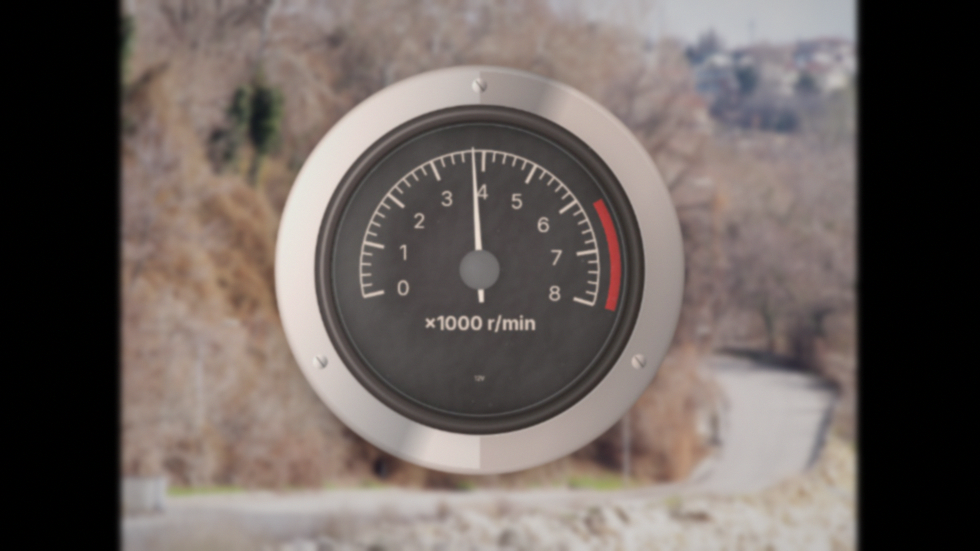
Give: 3800; rpm
